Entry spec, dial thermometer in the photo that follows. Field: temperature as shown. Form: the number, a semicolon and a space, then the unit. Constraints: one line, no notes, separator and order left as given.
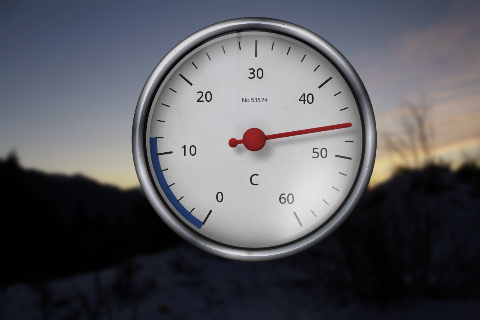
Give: 46; °C
